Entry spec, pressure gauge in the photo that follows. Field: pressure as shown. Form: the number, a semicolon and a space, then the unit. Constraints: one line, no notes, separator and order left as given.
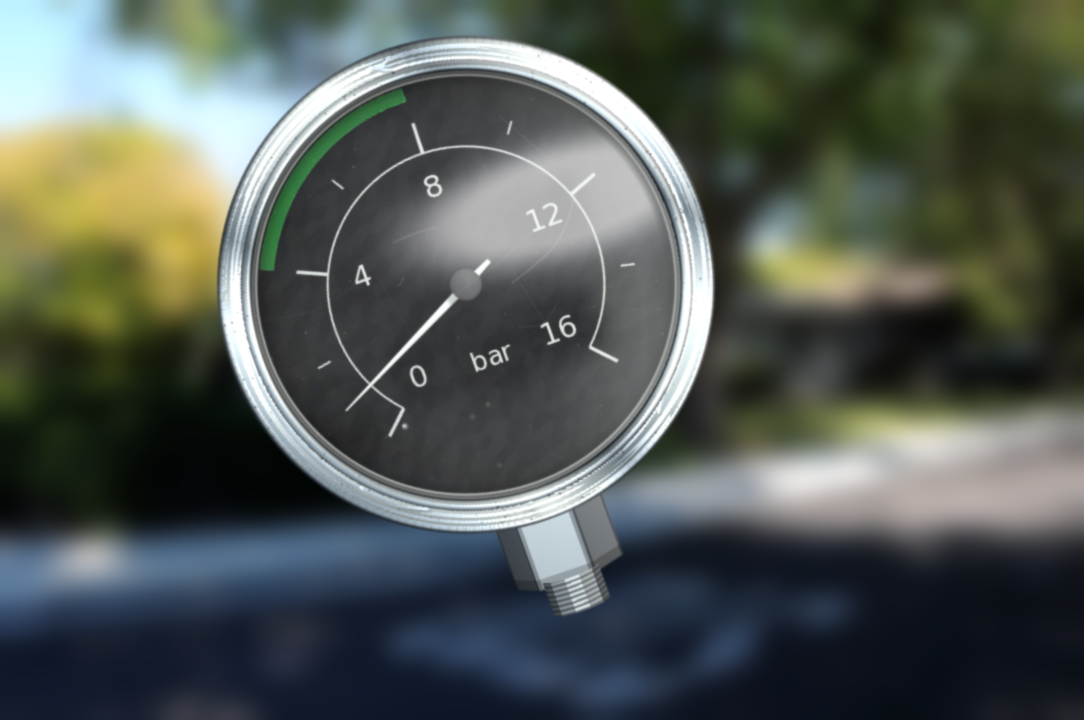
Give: 1; bar
